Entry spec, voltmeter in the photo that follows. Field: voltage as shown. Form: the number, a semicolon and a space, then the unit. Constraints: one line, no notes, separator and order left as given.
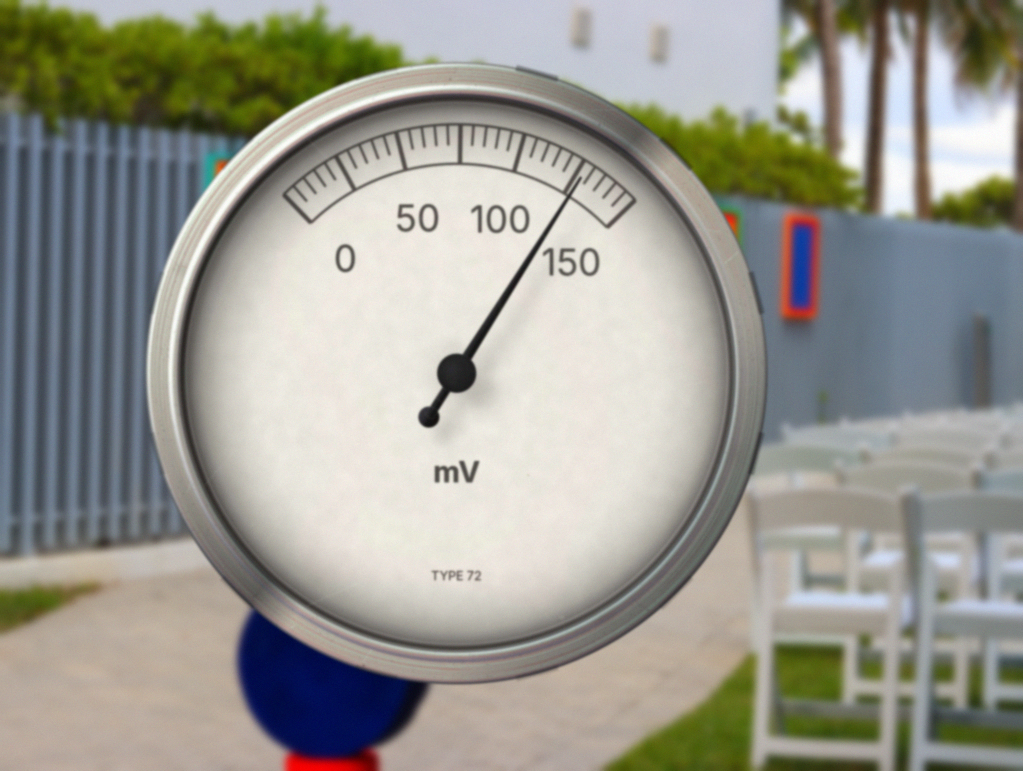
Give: 127.5; mV
